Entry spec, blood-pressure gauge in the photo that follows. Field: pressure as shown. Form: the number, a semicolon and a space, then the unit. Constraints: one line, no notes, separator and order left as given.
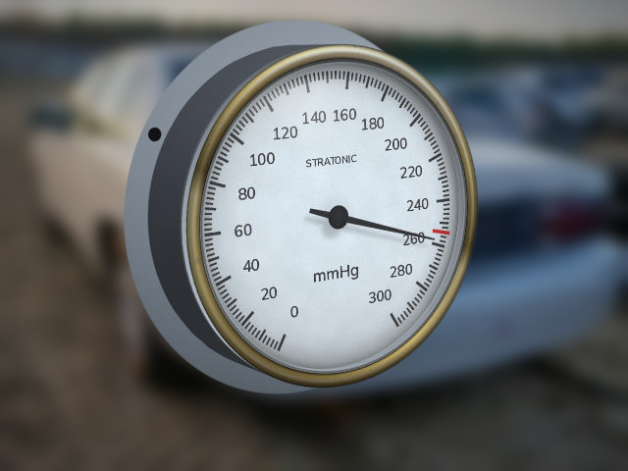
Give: 258; mmHg
